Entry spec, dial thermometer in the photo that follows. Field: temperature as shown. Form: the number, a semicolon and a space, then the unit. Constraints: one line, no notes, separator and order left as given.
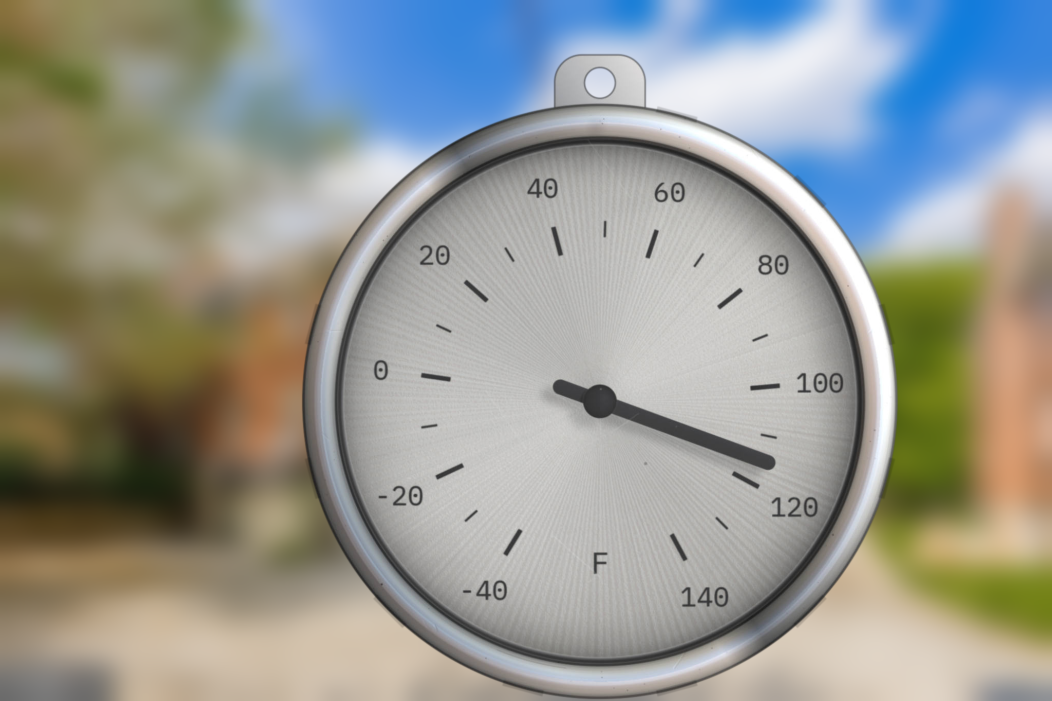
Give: 115; °F
